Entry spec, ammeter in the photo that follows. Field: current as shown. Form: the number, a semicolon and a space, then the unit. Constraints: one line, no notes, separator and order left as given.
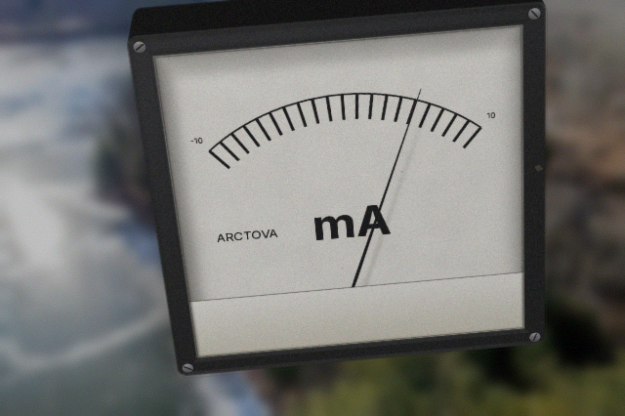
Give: 5; mA
